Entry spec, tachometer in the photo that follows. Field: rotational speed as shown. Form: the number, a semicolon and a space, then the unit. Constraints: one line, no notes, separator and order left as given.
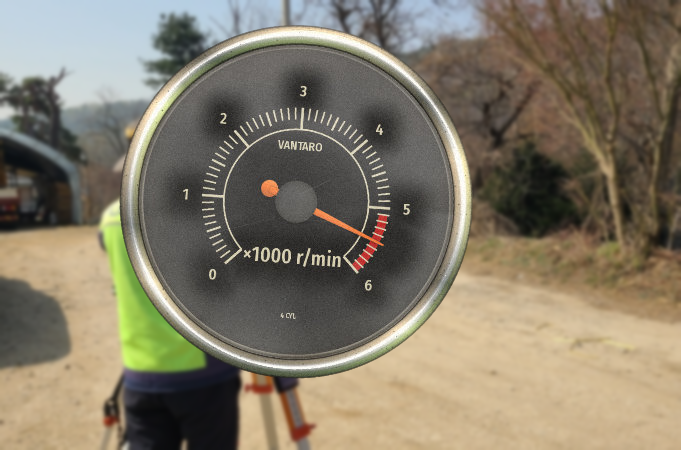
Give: 5500; rpm
